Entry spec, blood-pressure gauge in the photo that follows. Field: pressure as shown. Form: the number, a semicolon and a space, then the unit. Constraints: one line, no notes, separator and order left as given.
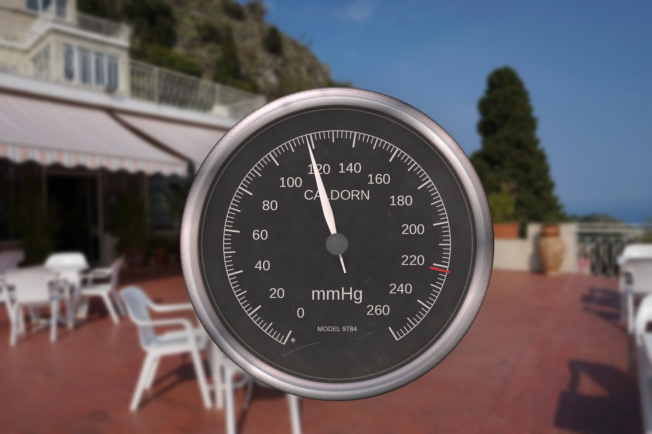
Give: 118; mmHg
